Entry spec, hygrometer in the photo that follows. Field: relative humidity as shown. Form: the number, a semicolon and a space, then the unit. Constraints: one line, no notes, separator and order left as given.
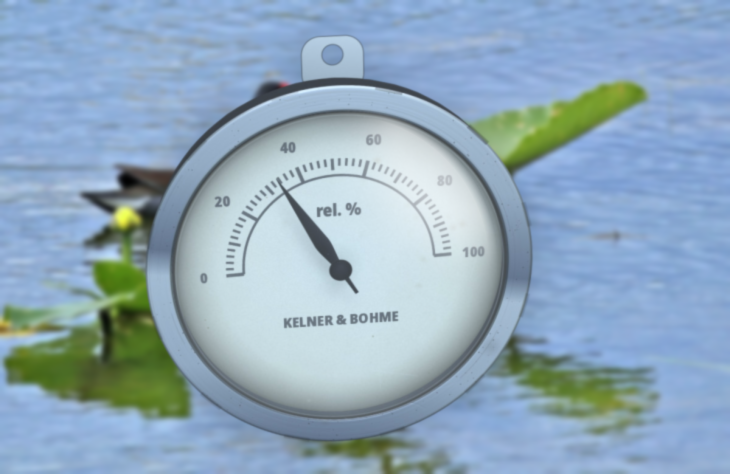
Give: 34; %
